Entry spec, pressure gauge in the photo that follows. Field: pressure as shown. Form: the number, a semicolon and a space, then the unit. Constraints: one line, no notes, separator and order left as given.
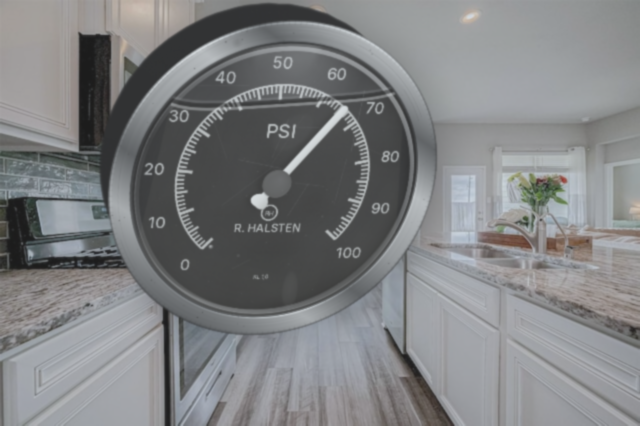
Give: 65; psi
